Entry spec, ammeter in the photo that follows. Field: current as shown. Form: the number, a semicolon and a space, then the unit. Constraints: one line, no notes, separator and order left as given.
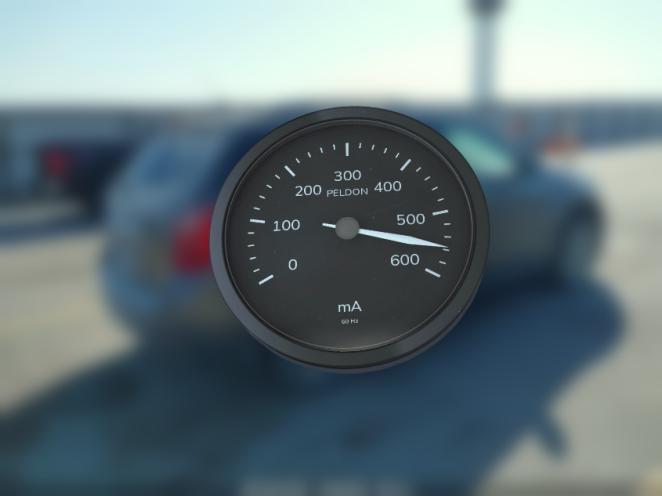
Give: 560; mA
